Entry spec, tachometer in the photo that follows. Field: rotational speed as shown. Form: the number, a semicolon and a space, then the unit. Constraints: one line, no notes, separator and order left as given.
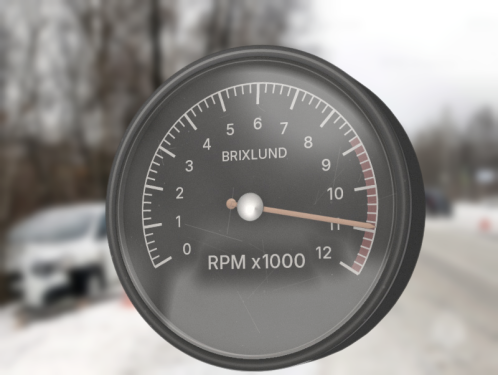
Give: 10900; rpm
